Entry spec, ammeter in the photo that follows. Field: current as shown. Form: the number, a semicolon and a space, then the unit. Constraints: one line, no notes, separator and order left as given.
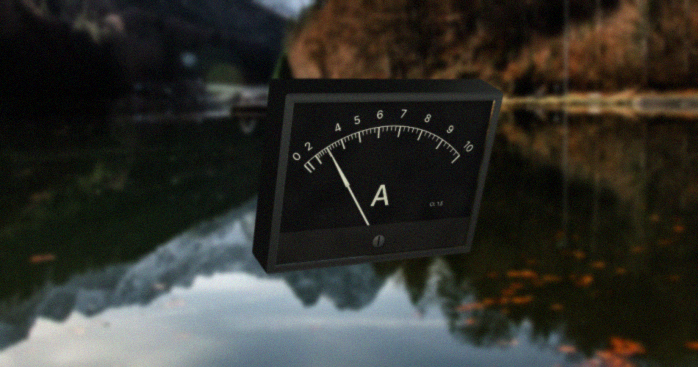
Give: 3; A
